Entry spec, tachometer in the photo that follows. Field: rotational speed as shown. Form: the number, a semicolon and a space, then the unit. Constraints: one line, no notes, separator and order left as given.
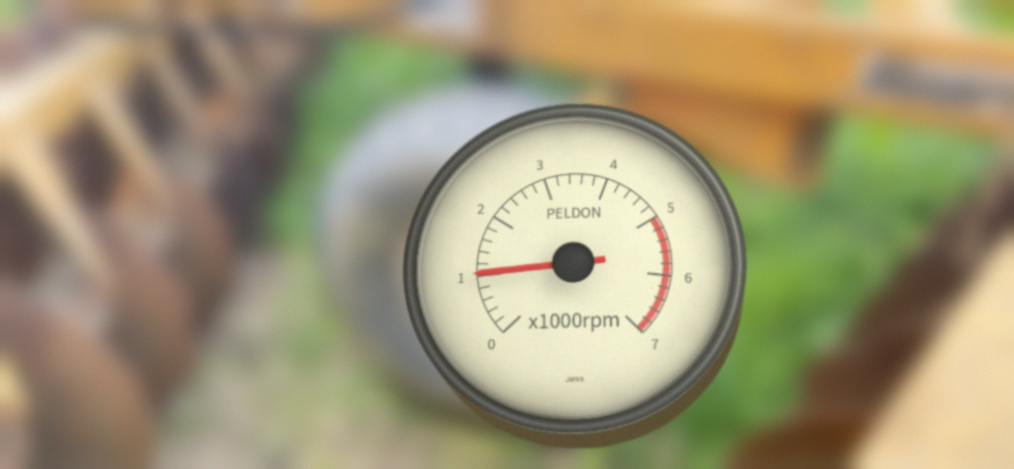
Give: 1000; rpm
